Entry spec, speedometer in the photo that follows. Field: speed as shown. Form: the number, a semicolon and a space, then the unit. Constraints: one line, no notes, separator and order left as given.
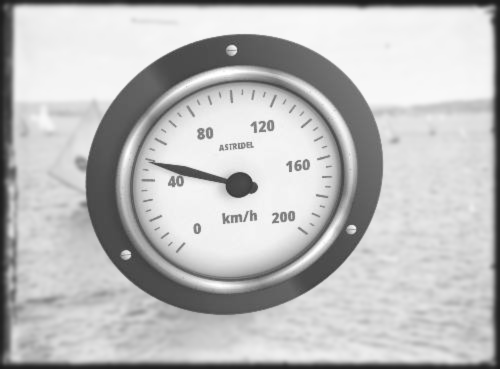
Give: 50; km/h
